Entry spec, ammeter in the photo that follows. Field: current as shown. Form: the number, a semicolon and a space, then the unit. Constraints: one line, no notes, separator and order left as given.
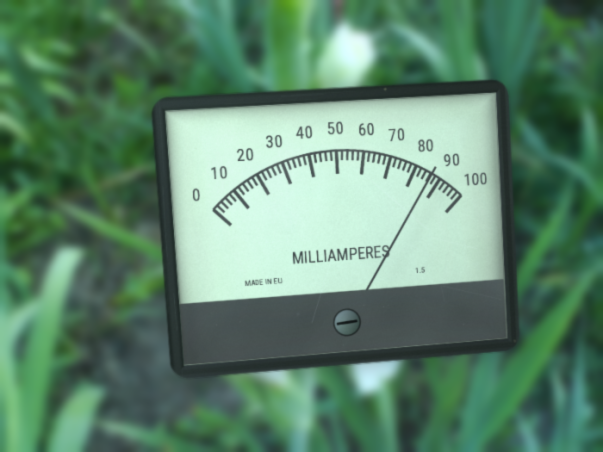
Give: 86; mA
